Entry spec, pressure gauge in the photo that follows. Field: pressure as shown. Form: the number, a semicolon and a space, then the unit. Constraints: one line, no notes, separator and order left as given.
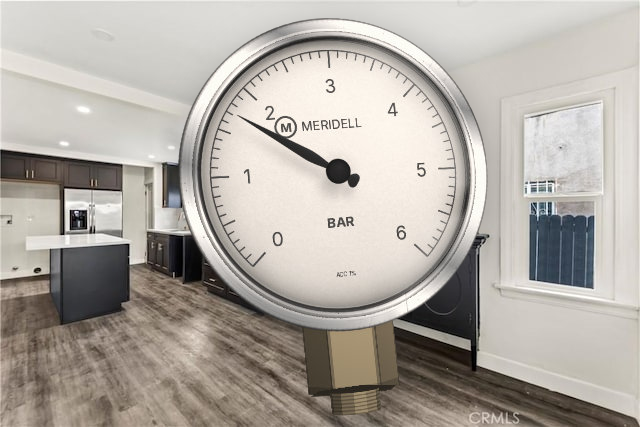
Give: 1.7; bar
